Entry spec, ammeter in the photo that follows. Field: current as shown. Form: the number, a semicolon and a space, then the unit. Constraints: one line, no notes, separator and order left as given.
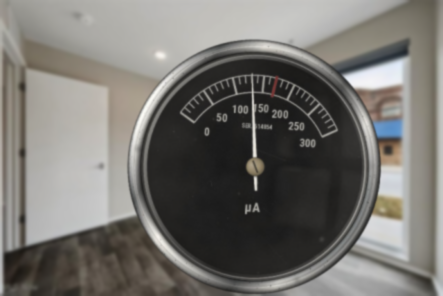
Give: 130; µA
